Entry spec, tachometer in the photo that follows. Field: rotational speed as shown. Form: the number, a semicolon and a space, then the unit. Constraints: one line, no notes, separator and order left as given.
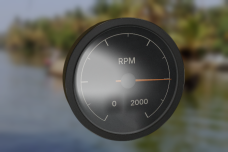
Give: 1600; rpm
